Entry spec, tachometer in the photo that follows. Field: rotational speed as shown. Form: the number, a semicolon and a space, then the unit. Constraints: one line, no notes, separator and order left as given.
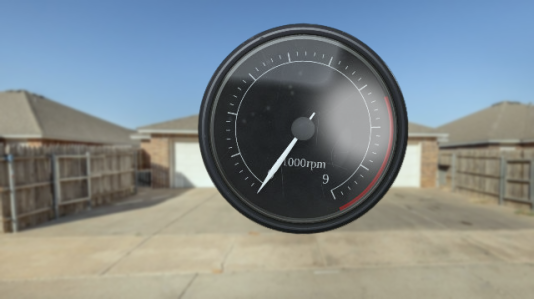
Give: 0; rpm
